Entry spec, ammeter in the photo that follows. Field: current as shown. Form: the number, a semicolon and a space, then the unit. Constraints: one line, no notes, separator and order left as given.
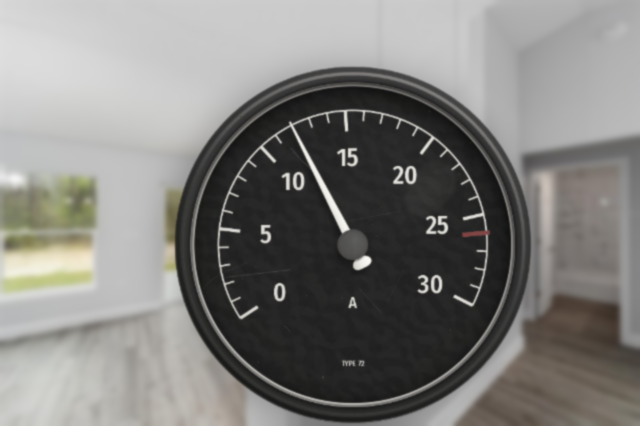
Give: 12; A
